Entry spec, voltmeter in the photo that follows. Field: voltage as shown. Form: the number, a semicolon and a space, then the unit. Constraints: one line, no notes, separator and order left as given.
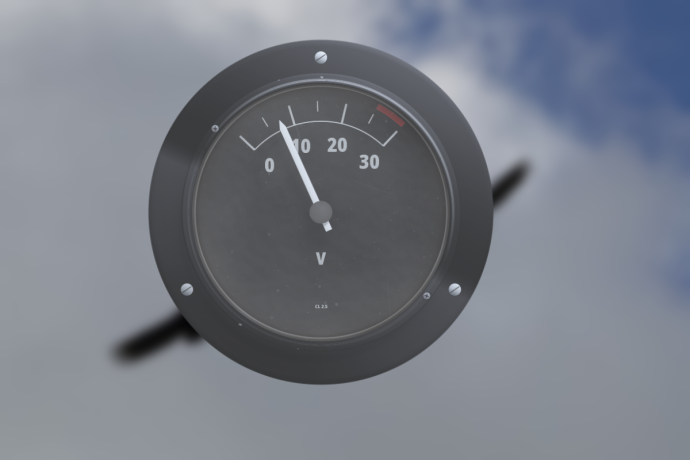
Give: 7.5; V
